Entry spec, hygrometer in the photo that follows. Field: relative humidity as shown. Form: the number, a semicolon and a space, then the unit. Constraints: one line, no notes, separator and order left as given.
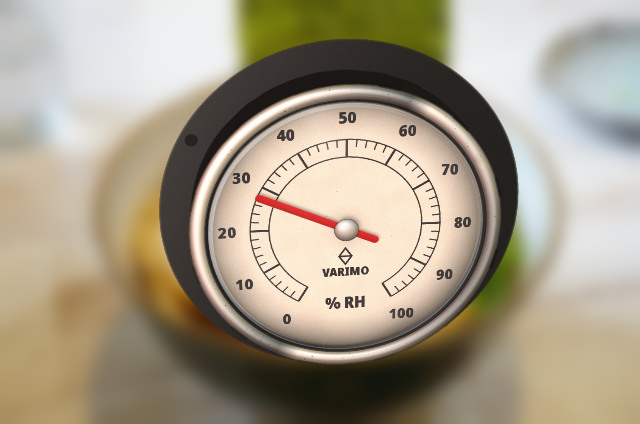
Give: 28; %
